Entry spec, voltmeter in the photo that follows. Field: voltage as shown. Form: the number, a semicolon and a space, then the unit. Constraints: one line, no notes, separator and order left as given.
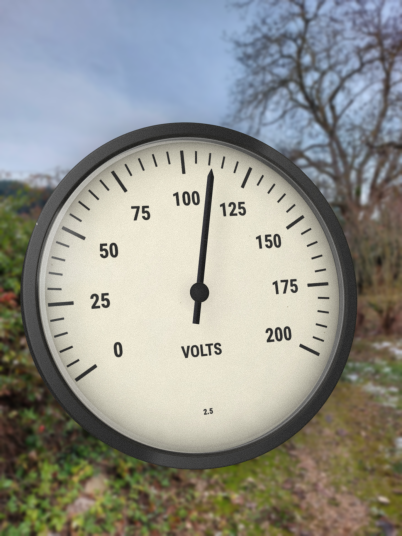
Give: 110; V
